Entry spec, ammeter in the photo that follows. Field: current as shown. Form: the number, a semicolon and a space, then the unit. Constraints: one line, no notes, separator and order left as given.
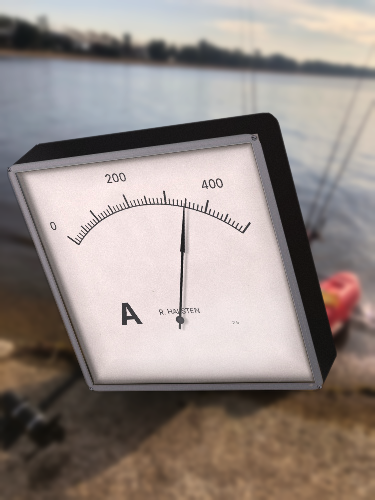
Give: 350; A
